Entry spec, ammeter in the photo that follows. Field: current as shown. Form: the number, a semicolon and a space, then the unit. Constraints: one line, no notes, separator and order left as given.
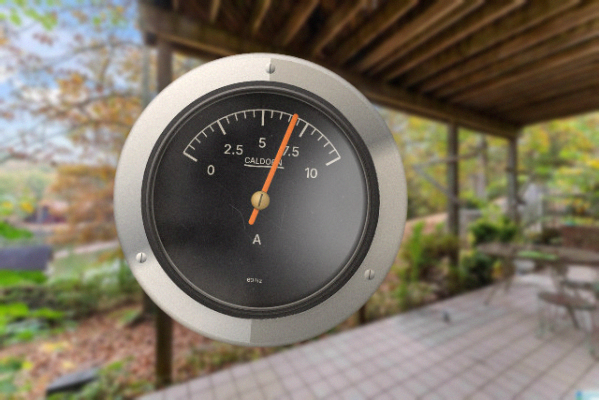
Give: 6.75; A
